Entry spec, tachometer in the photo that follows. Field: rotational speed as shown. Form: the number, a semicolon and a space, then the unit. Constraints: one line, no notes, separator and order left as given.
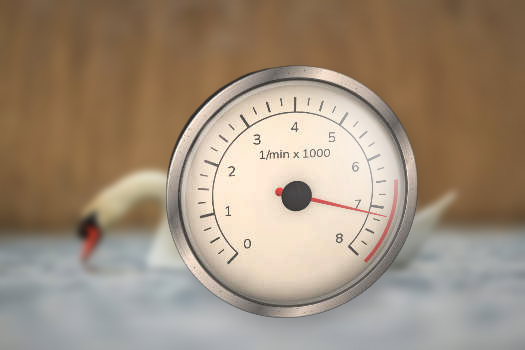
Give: 7125; rpm
